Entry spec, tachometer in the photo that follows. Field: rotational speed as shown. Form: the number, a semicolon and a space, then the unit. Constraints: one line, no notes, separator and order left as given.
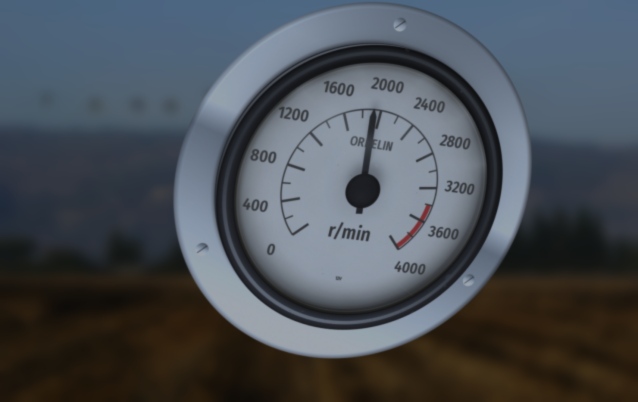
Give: 1900; rpm
